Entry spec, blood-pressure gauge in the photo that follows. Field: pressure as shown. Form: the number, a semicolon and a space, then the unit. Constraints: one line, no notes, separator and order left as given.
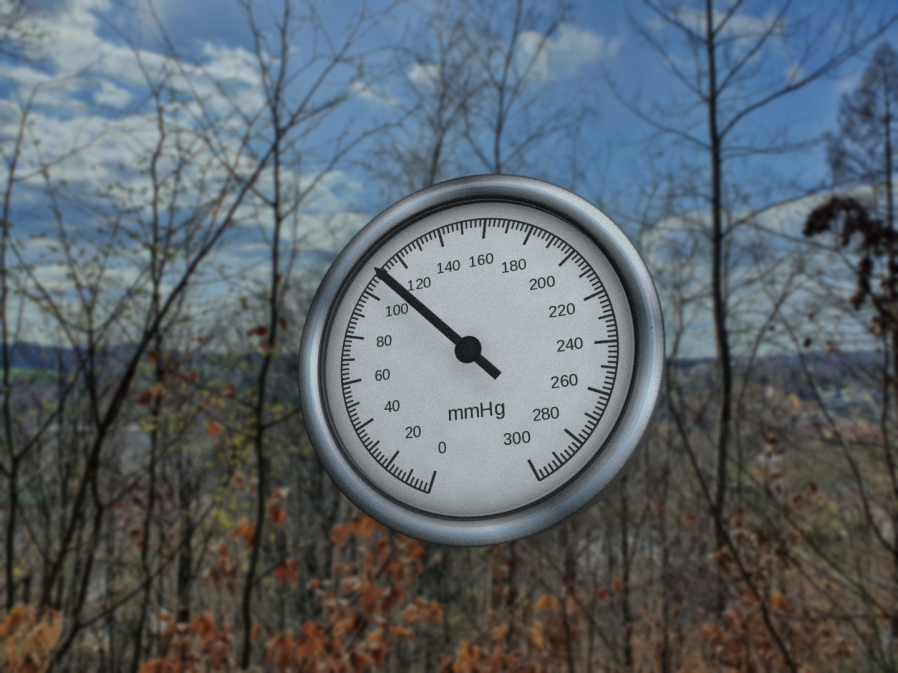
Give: 110; mmHg
